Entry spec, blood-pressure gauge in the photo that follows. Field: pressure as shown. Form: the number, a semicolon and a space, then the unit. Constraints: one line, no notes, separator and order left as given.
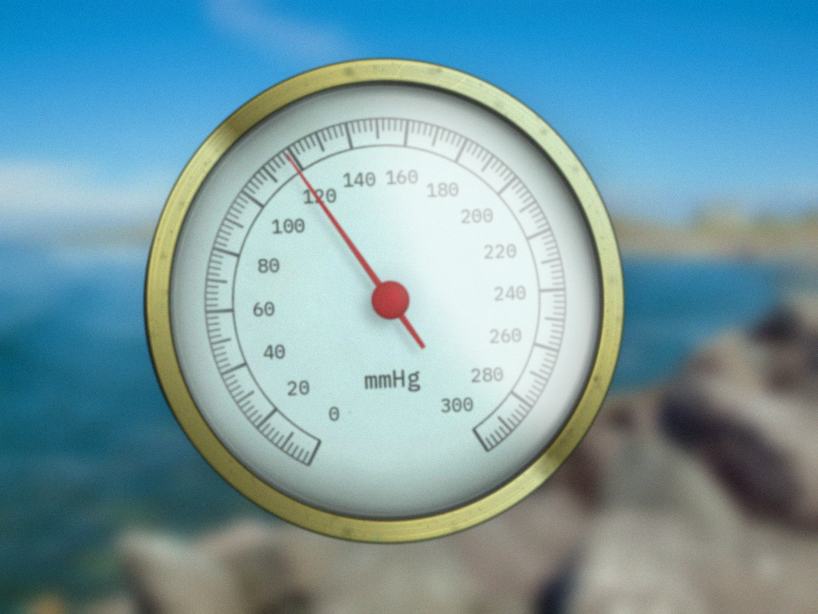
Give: 118; mmHg
